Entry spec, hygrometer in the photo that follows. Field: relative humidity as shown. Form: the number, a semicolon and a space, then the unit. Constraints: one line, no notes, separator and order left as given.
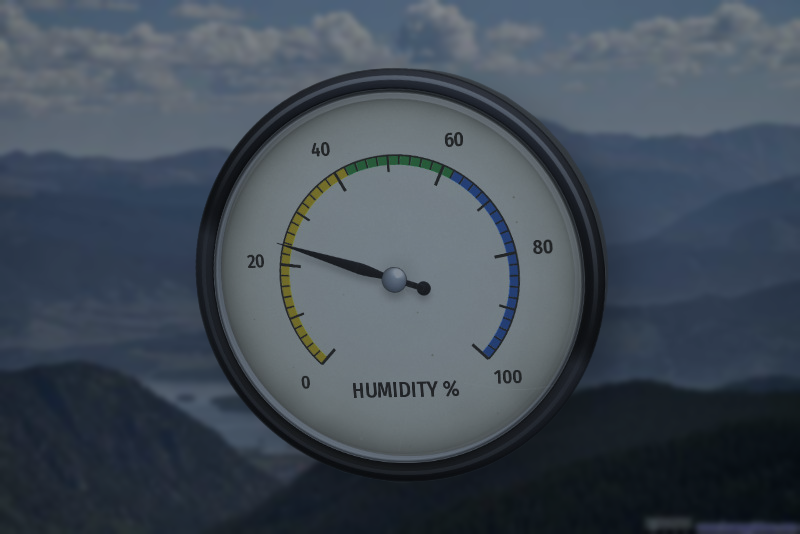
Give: 24; %
